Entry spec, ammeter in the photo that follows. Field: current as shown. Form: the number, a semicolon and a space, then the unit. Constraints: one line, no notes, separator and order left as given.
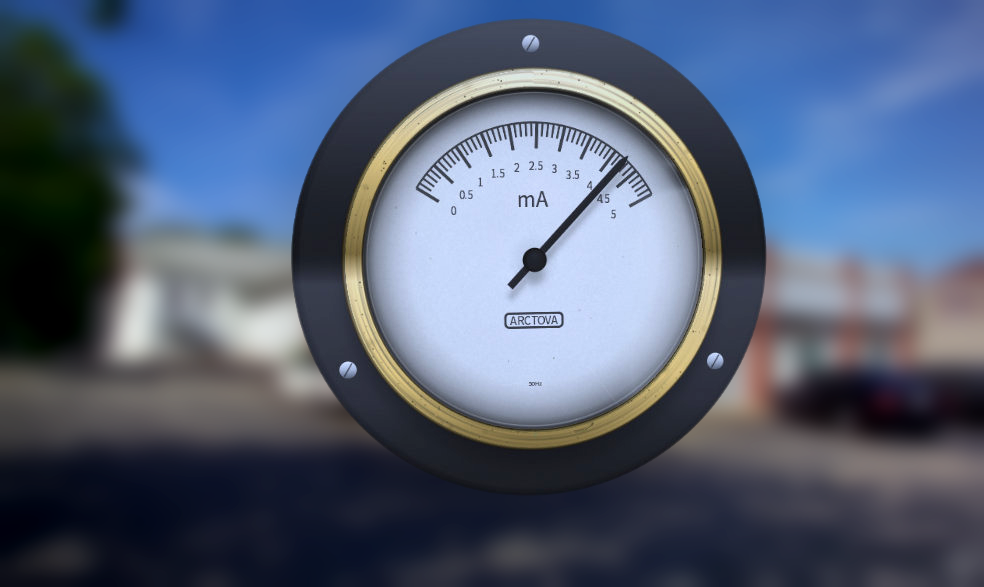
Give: 4.2; mA
